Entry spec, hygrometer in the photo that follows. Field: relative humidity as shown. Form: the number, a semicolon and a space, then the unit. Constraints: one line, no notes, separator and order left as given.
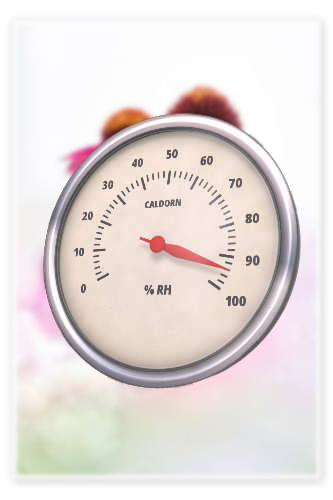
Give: 94; %
